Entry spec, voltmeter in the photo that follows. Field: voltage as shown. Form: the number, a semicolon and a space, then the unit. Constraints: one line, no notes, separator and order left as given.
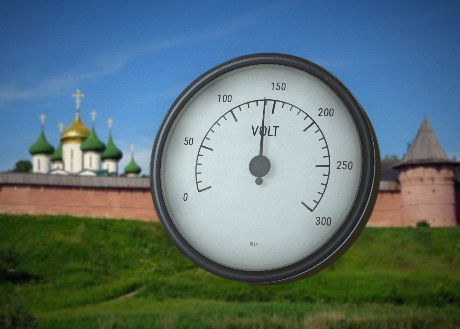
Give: 140; V
